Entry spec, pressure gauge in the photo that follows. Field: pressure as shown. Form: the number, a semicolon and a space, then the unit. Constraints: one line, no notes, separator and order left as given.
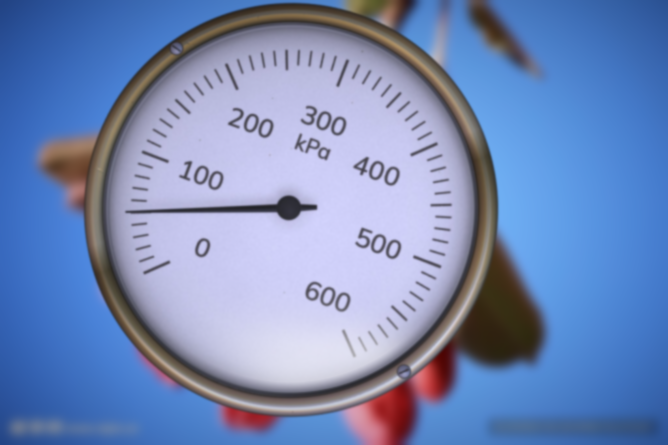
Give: 50; kPa
